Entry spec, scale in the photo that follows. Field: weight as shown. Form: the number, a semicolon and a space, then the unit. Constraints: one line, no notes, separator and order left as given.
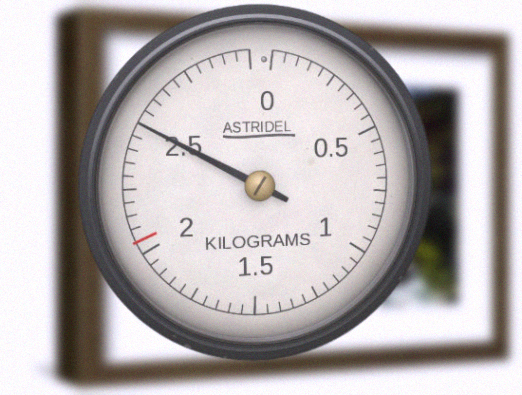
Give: 2.5; kg
